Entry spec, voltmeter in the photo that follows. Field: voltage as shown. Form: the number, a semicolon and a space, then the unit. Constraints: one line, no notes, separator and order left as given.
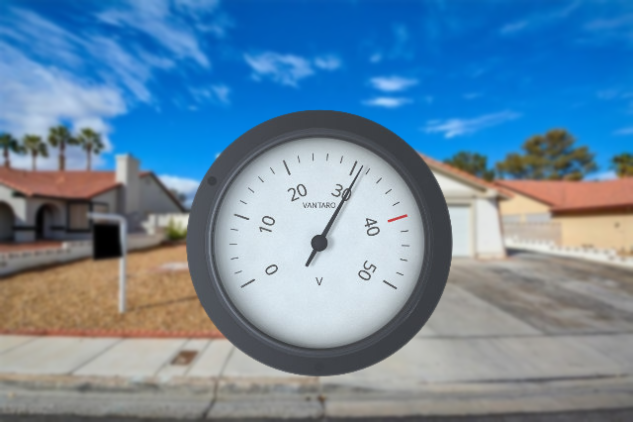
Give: 31; V
